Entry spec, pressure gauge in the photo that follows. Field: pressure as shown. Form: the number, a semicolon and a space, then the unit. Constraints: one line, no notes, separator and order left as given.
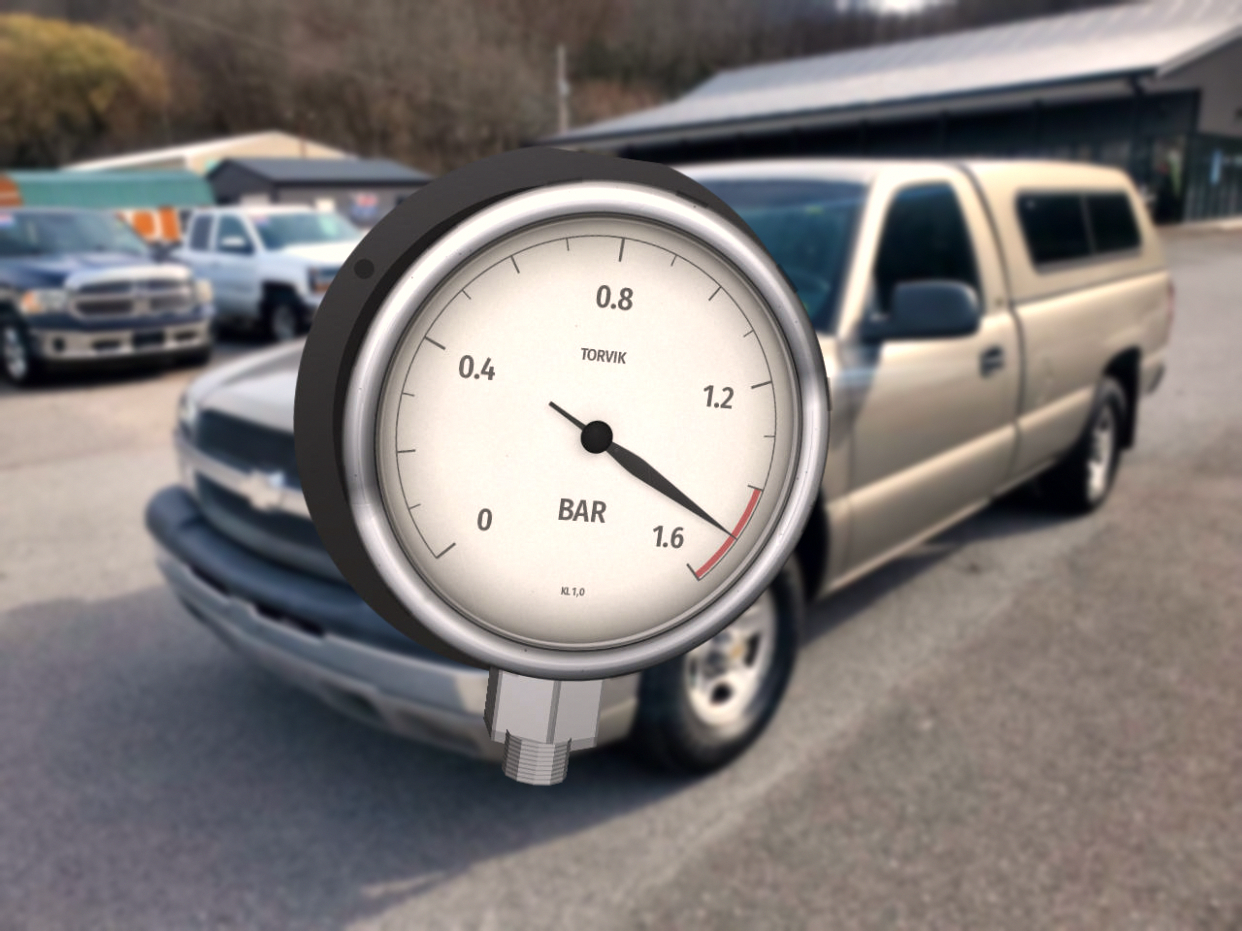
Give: 1.5; bar
